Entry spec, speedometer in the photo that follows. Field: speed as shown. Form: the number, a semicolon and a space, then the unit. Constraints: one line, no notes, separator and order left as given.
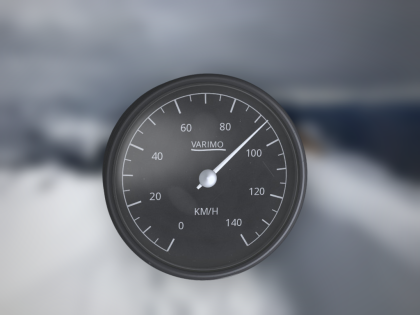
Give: 92.5; km/h
